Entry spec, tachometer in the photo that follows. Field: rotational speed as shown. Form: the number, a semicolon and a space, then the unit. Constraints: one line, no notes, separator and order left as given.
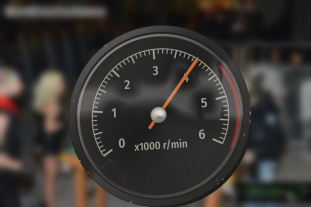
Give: 4000; rpm
